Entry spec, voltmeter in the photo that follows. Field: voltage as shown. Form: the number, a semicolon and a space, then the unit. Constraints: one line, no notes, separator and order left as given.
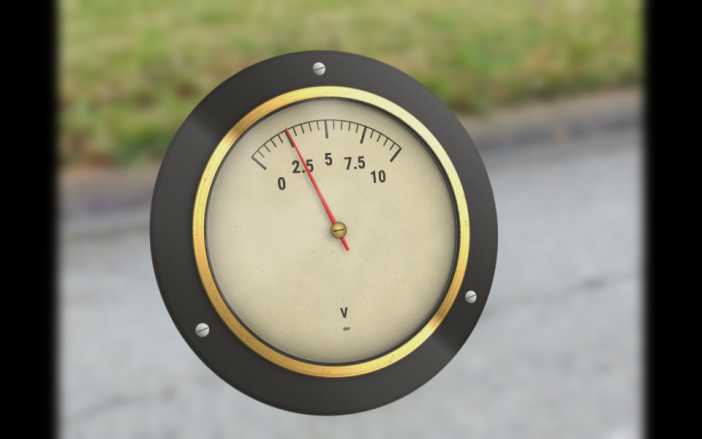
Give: 2.5; V
